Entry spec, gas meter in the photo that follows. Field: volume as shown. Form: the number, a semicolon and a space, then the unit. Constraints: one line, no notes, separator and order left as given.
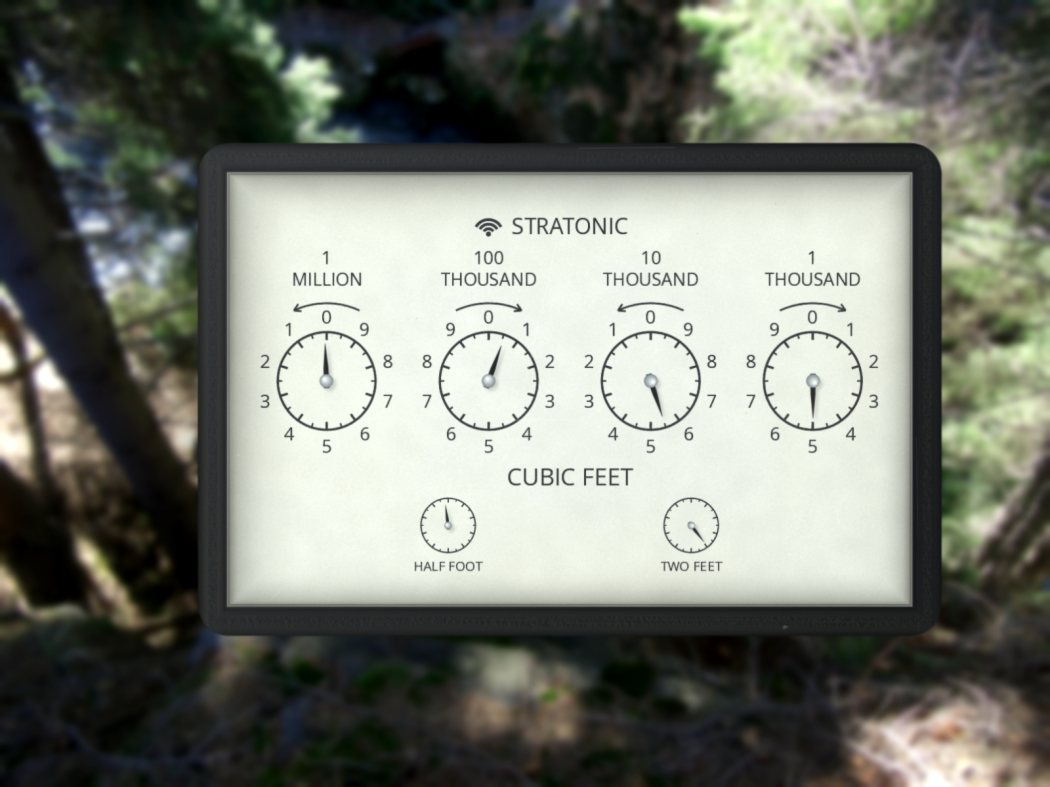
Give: 5500; ft³
